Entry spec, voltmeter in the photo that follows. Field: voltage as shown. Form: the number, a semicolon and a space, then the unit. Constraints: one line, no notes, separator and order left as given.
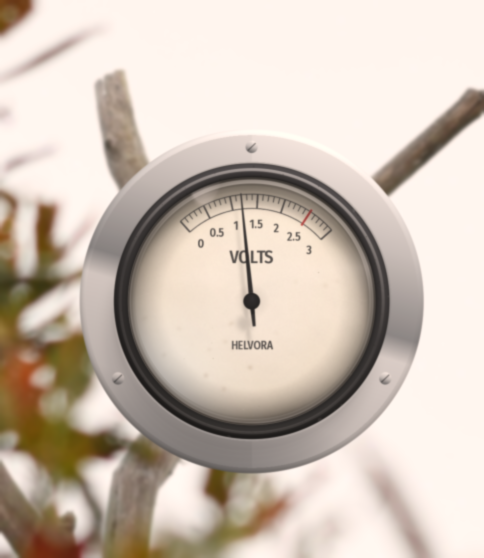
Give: 1.2; V
